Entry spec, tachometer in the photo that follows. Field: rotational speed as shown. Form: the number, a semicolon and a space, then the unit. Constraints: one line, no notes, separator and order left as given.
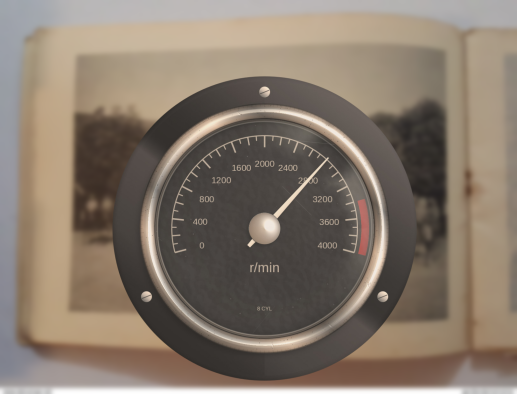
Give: 2800; rpm
